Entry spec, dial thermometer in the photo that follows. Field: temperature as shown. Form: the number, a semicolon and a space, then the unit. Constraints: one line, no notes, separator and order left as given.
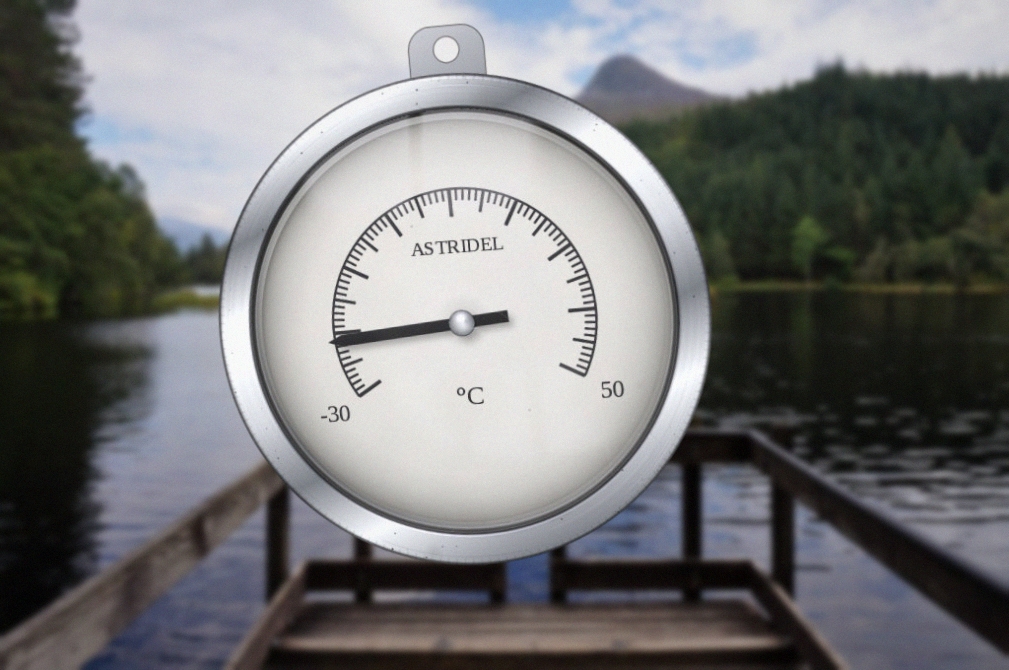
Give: -21; °C
